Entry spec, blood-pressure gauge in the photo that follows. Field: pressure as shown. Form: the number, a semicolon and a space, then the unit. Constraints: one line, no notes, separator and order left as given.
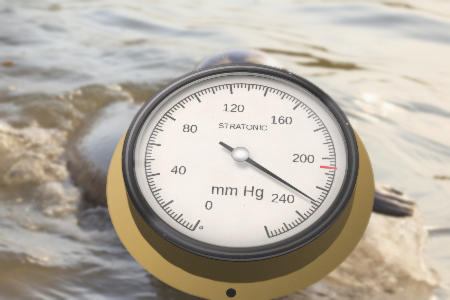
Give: 230; mmHg
